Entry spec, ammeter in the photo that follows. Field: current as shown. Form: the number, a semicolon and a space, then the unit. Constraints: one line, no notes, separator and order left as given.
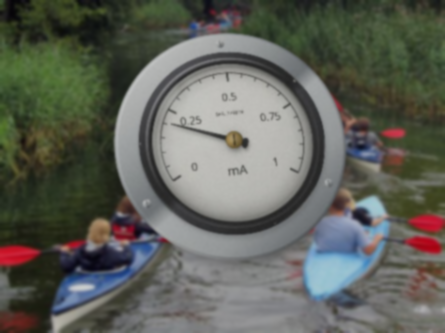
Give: 0.2; mA
